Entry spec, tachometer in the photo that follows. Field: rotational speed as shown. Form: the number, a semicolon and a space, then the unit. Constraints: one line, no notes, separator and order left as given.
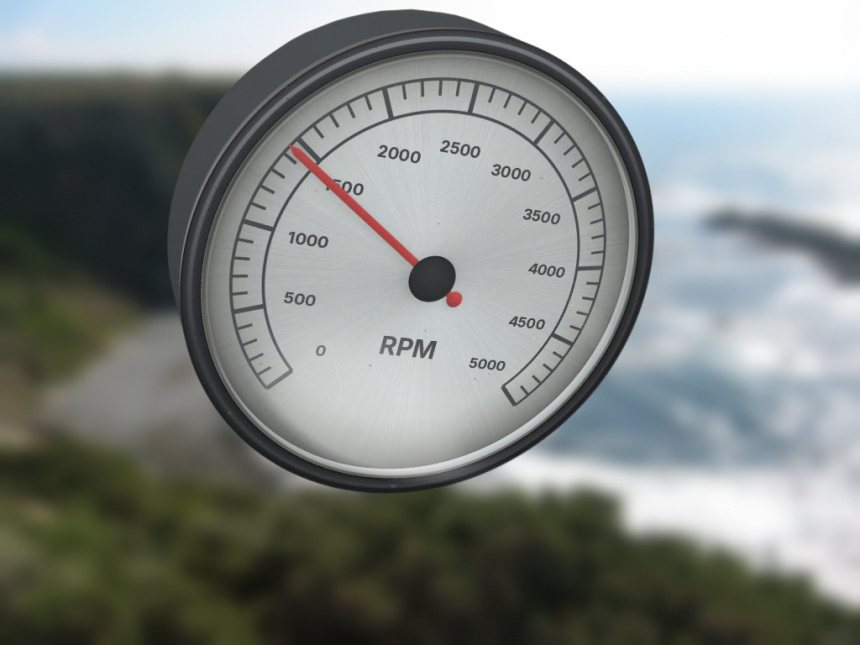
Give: 1450; rpm
